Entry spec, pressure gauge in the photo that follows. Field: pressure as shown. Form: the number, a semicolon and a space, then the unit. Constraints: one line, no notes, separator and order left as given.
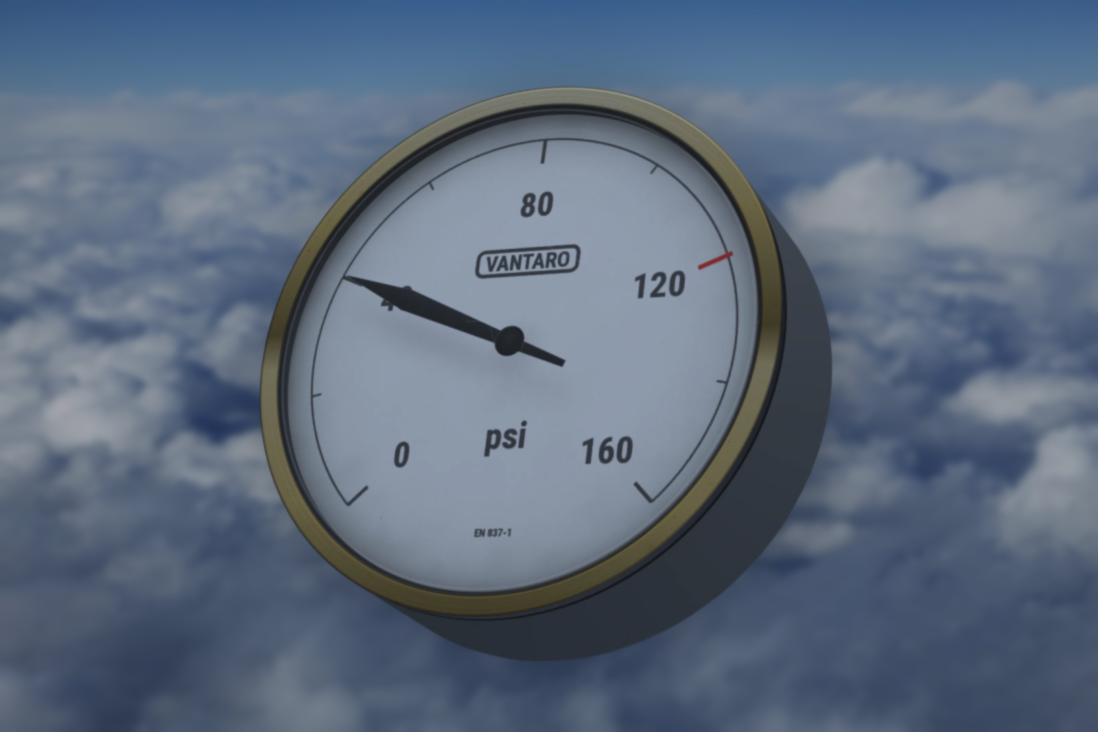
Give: 40; psi
